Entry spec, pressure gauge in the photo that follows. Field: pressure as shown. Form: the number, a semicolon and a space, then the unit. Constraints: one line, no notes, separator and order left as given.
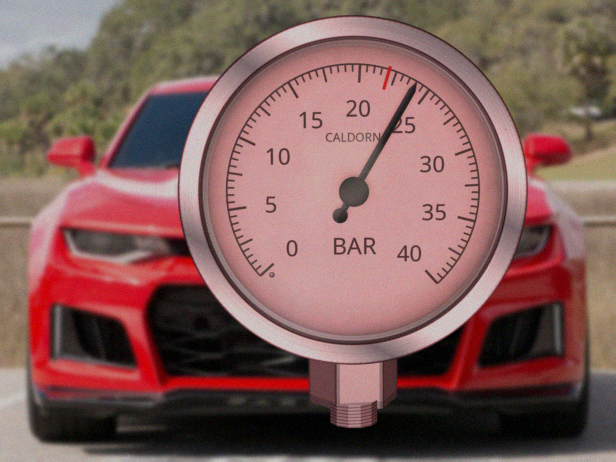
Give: 24; bar
